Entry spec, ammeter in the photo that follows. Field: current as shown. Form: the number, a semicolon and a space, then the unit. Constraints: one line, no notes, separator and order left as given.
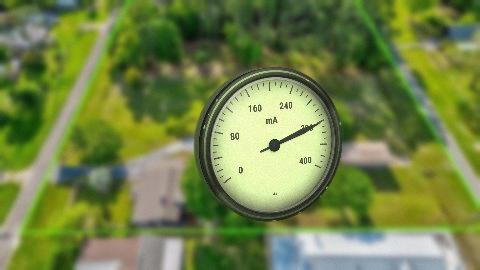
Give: 320; mA
